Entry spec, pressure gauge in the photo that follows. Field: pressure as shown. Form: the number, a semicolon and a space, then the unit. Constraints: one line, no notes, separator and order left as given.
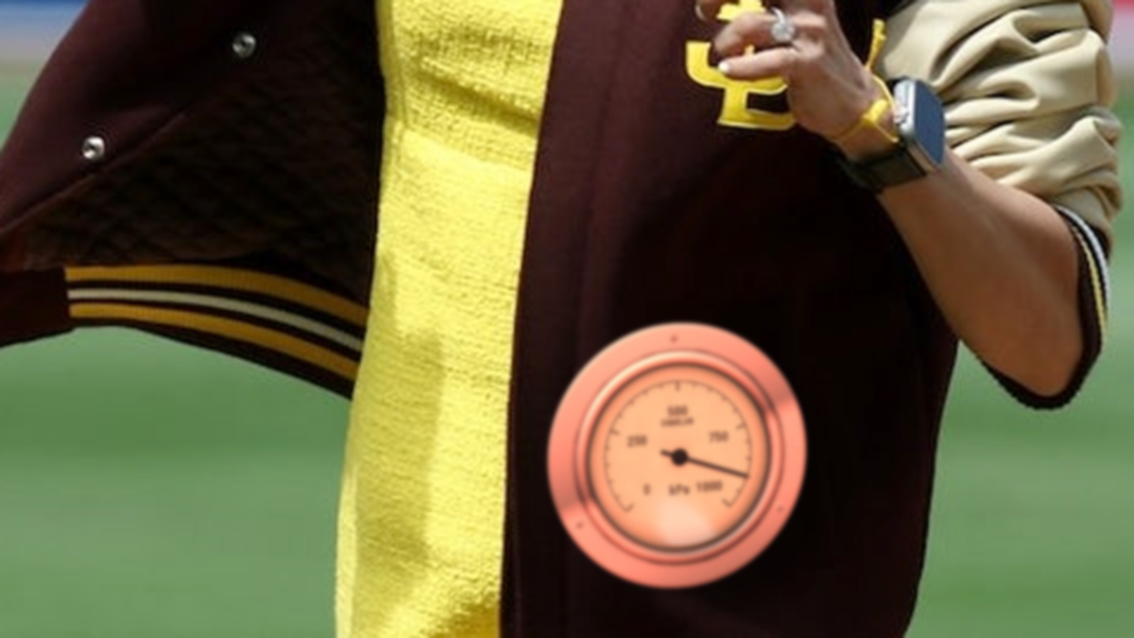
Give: 900; kPa
